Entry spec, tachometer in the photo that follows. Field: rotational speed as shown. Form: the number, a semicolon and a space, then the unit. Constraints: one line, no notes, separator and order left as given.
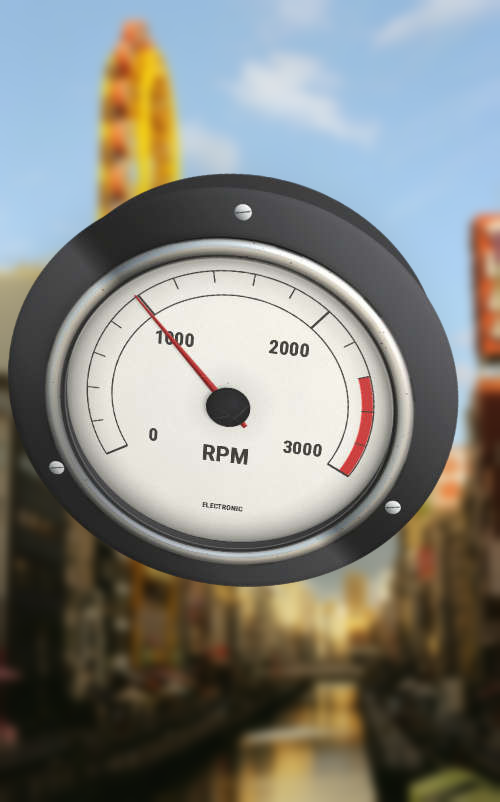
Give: 1000; rpm
